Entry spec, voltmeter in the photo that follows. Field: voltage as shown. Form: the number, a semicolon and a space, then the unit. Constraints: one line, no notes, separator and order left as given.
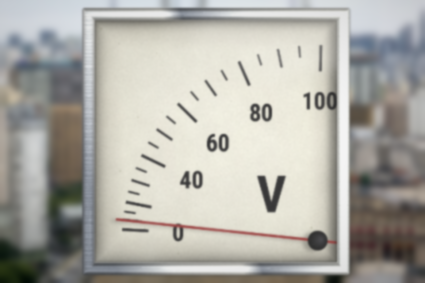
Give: 10; V
